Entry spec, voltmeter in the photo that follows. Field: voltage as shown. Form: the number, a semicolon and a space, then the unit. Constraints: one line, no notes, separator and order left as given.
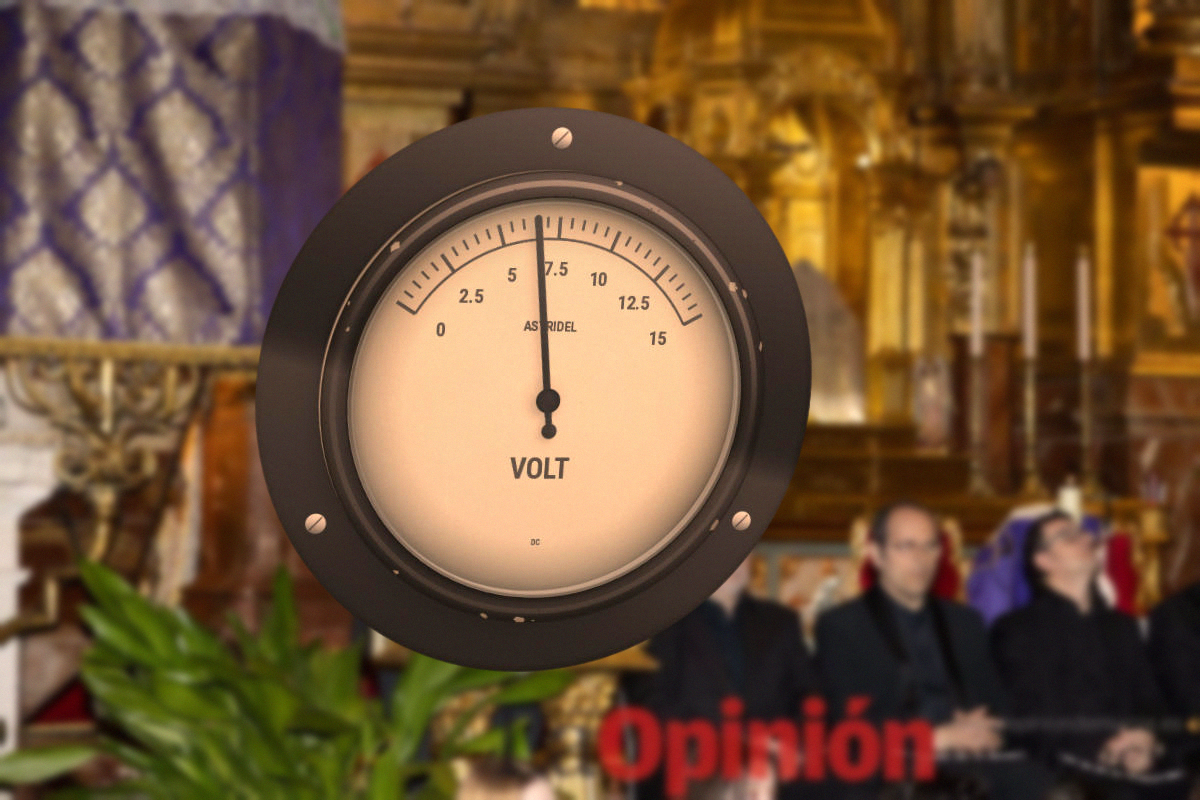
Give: 6.5; V
